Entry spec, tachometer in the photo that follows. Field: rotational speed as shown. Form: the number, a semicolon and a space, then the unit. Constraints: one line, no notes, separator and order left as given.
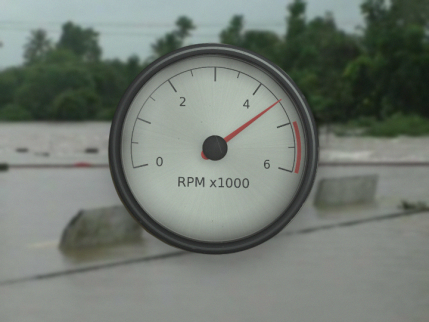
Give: 4500; rpm
